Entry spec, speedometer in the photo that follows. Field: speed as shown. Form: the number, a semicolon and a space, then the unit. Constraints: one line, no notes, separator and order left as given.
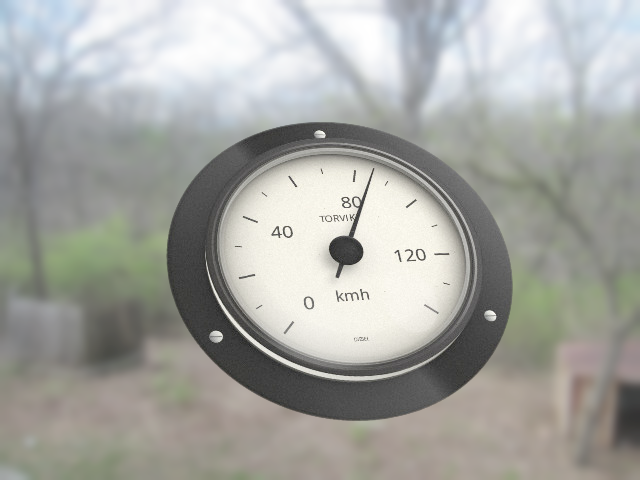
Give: 85; km/h
